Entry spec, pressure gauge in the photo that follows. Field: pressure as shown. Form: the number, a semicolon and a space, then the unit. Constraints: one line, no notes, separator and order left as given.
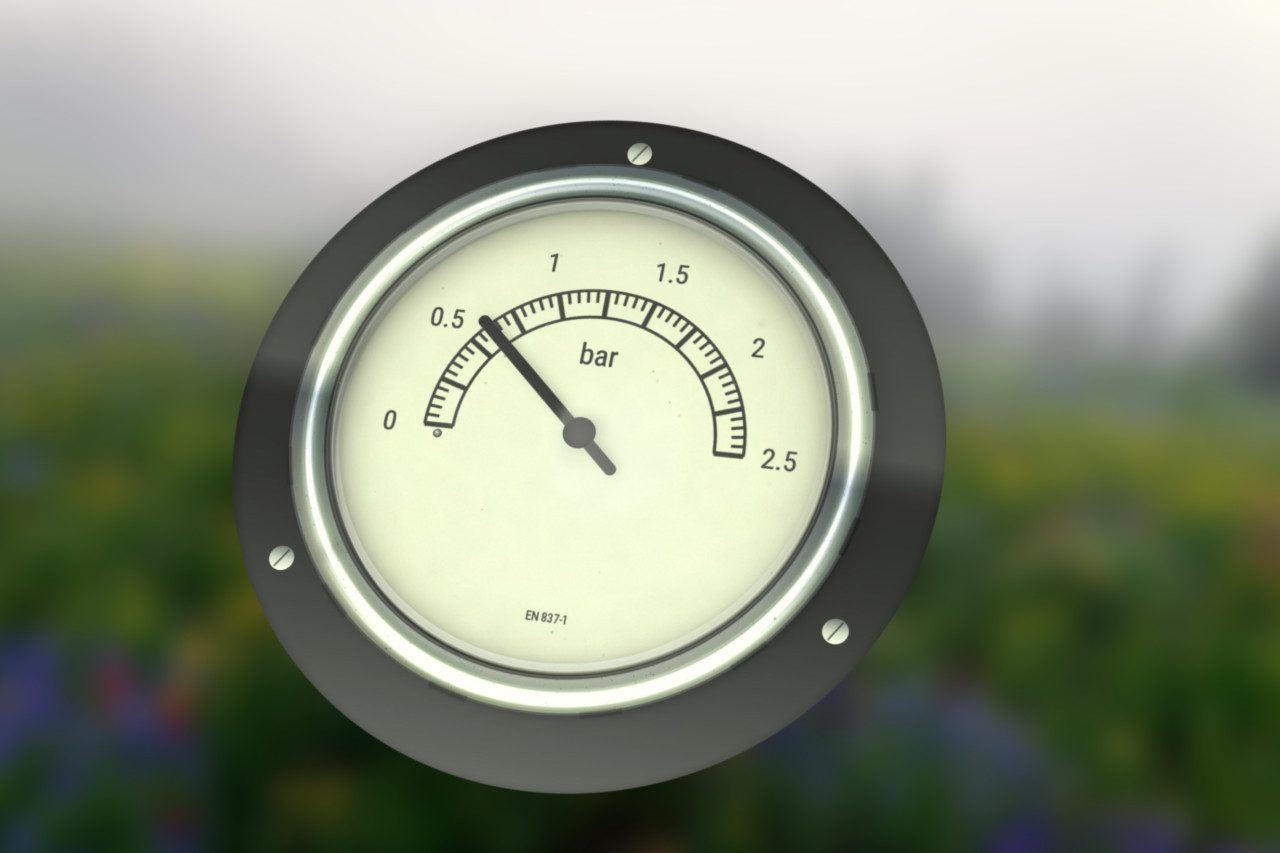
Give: 0.6; bar
